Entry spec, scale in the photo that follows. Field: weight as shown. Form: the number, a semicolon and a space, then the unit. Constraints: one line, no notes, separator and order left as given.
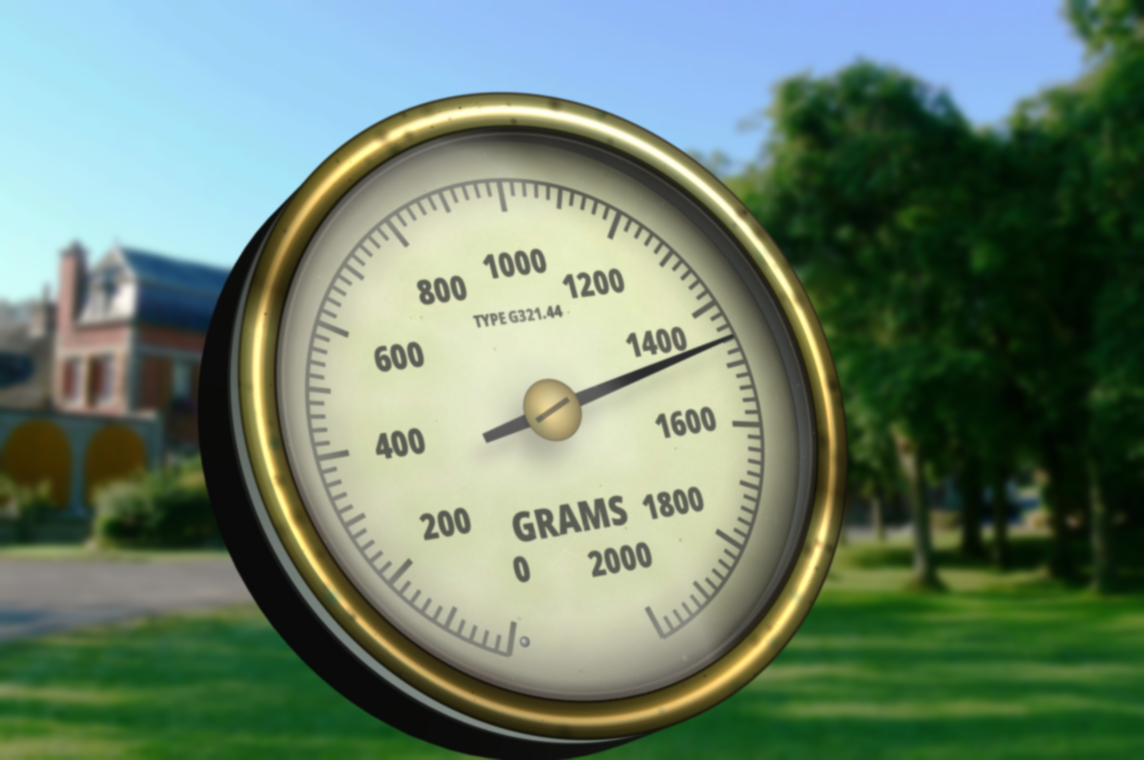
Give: 1460; g
